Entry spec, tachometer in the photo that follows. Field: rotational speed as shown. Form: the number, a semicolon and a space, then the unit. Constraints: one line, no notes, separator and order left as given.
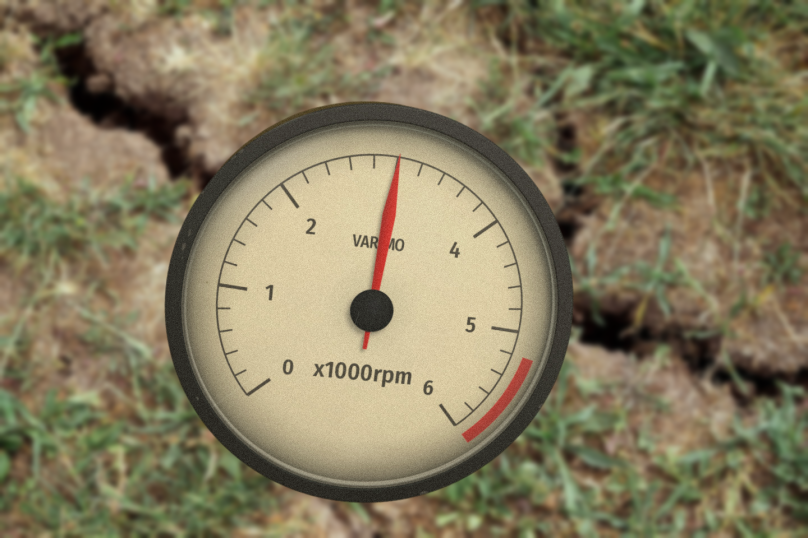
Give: 3000; rpm
